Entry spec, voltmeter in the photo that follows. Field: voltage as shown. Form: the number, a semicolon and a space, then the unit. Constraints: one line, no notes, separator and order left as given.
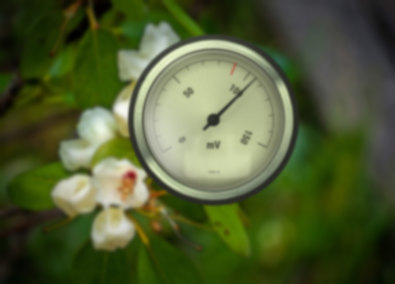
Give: 105; mV
